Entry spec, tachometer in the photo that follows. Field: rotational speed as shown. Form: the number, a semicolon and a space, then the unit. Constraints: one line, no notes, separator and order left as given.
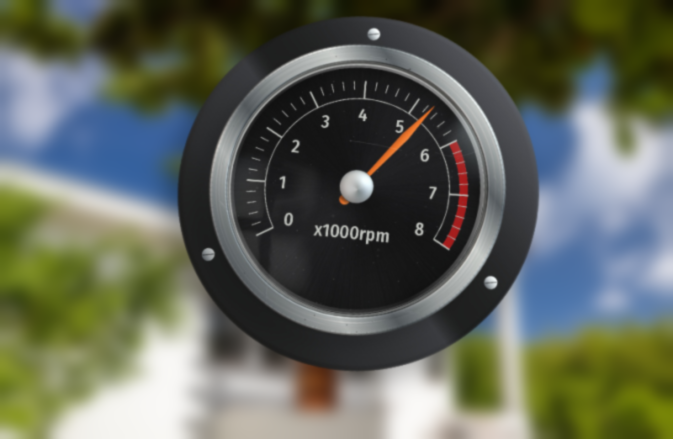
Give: 5300; rpm
